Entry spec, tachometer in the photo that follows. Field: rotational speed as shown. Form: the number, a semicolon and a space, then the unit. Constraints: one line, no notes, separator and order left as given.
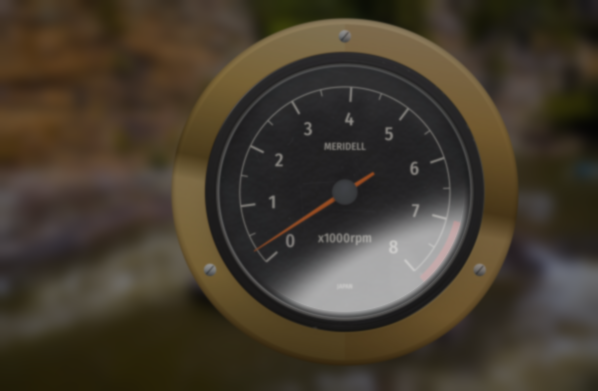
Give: 250; rpm
